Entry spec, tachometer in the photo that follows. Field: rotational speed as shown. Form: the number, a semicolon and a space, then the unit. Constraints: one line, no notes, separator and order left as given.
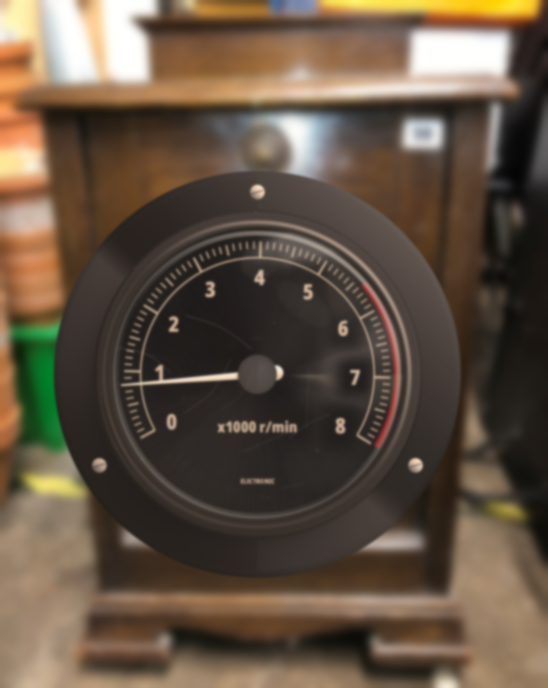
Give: 800; rpm
